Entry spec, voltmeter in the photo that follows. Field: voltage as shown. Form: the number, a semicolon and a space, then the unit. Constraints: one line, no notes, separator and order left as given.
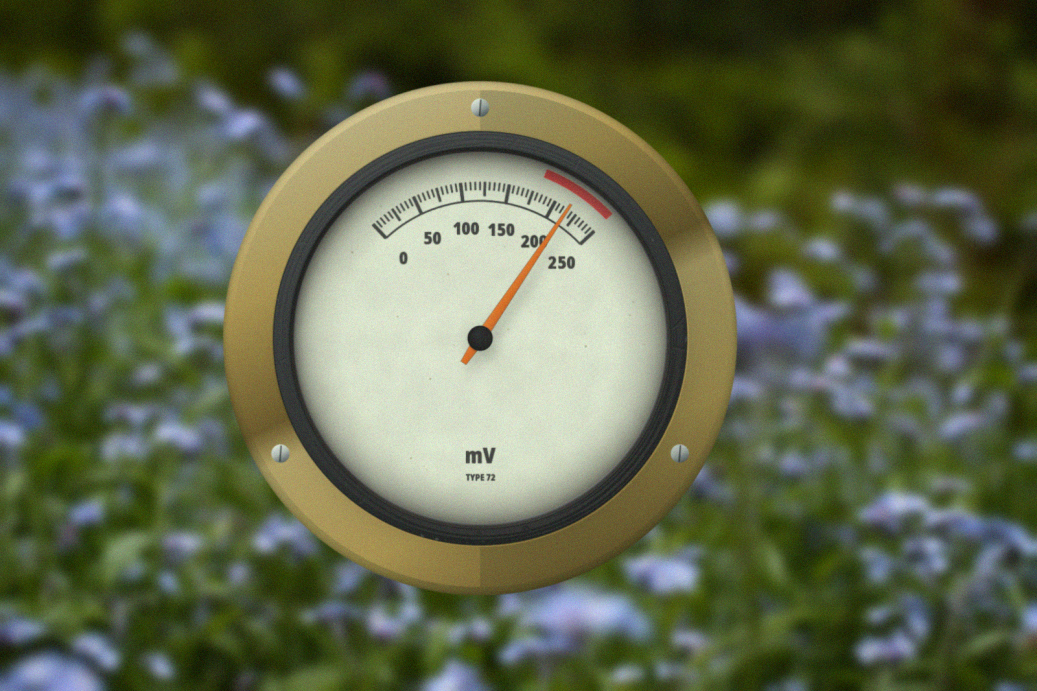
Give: 215; mV
